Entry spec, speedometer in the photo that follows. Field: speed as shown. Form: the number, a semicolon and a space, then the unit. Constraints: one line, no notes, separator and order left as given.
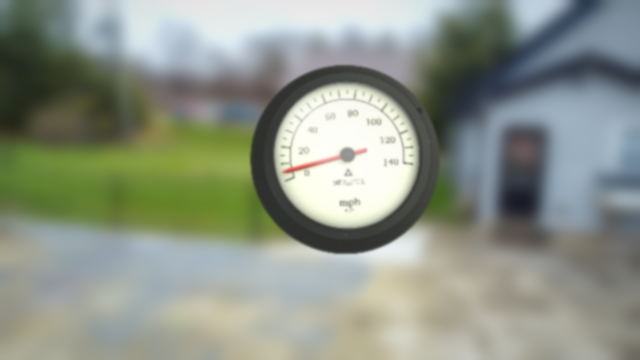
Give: 5; mph
